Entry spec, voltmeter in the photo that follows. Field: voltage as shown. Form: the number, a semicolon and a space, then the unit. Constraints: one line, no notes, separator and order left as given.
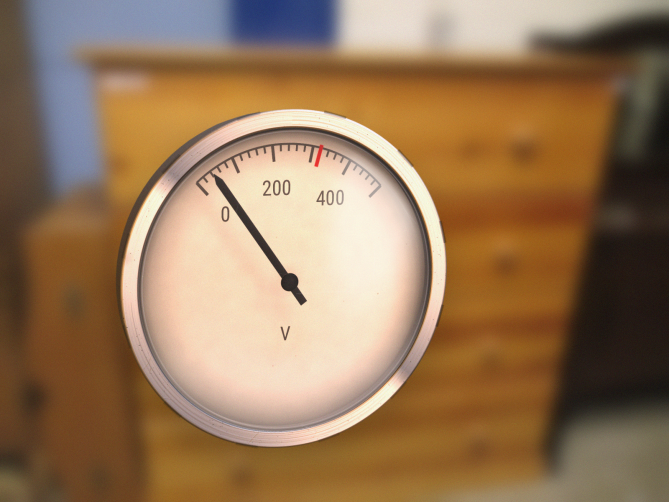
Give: 40; V
